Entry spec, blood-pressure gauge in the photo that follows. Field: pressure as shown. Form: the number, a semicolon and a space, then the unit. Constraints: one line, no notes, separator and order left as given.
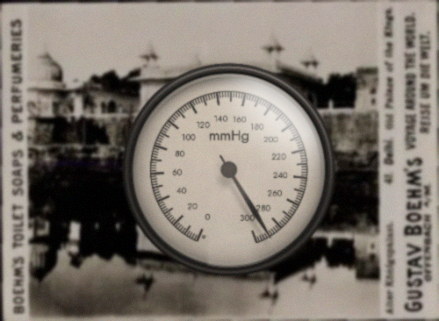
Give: 290; mmHg
